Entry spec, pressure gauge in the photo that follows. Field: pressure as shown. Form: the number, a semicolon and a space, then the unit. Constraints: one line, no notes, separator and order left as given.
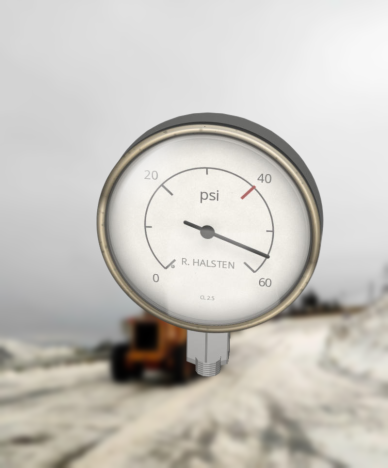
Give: 55; psi
